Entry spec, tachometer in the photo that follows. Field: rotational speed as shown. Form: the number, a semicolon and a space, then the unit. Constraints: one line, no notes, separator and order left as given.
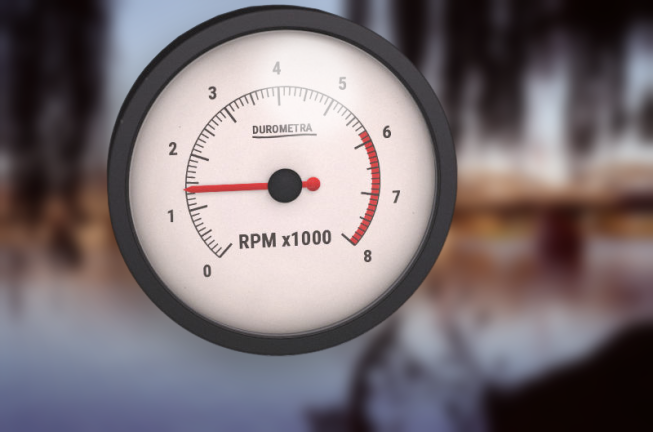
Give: 1400; rpm
